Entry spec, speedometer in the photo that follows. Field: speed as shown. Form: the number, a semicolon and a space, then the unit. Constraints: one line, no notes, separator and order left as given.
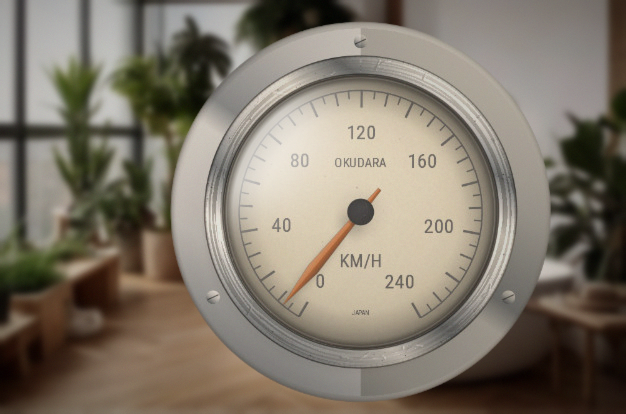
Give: 7.5; km/h
